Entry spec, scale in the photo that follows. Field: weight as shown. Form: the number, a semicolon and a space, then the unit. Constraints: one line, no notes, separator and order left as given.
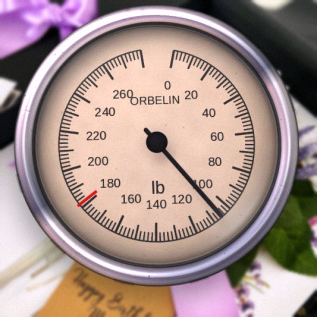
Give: 106; lb
